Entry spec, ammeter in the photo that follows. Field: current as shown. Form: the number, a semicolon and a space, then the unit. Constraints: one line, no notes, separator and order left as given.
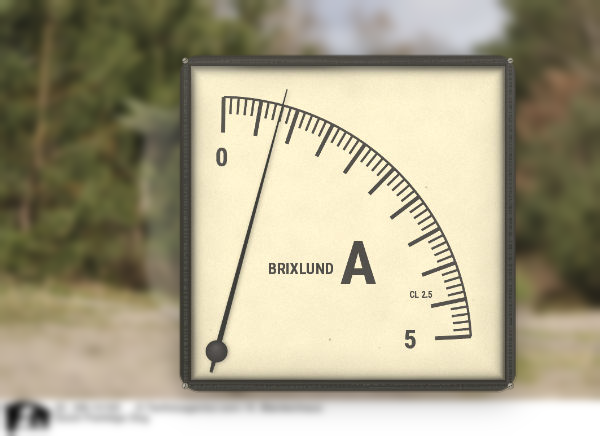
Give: 0.8; A
